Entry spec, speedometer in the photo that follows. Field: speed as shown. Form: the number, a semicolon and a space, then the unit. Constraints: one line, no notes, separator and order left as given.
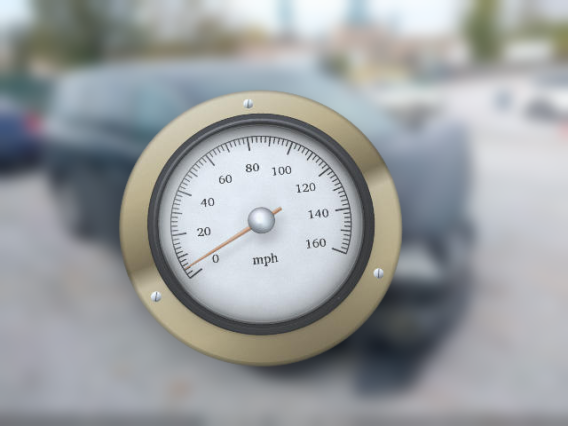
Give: 4; mph
